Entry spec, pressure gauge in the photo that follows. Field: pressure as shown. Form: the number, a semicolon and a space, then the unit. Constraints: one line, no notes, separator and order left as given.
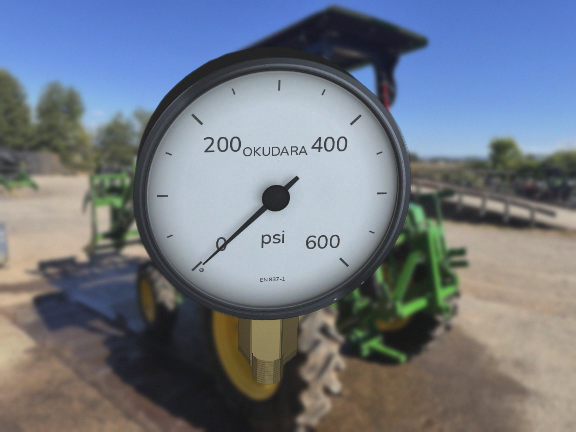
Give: 0; psi
